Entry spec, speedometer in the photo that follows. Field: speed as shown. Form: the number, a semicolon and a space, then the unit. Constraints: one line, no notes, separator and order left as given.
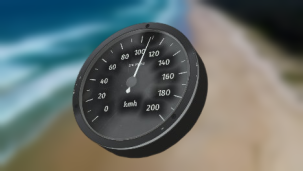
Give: 110; km/h
